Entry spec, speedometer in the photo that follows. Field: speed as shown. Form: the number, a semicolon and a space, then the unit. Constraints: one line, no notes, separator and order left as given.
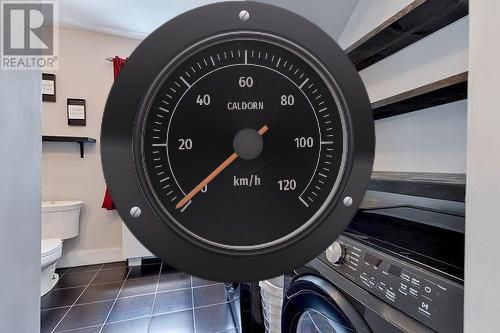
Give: 2; km/h
